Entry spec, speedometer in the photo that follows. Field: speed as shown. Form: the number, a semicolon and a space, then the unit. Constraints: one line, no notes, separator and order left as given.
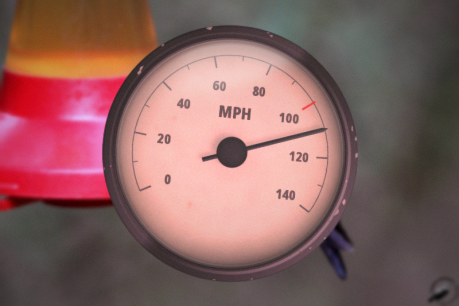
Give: 110; mph
